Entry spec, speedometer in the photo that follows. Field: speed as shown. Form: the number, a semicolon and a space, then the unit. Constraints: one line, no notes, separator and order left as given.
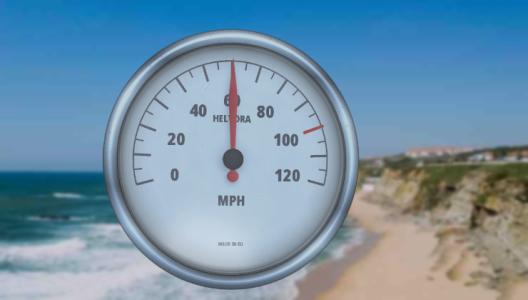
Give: 60; mph
